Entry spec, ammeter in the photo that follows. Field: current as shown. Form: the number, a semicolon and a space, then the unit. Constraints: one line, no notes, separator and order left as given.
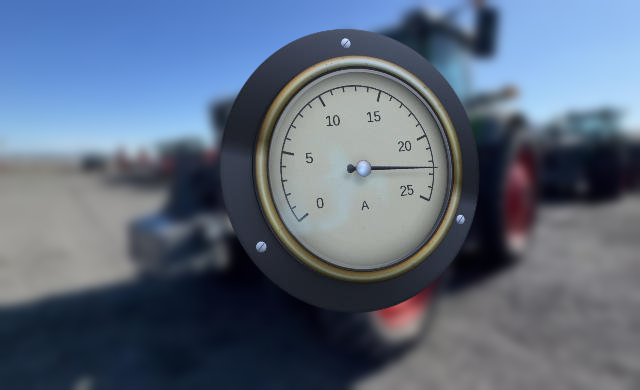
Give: 22.5; A
